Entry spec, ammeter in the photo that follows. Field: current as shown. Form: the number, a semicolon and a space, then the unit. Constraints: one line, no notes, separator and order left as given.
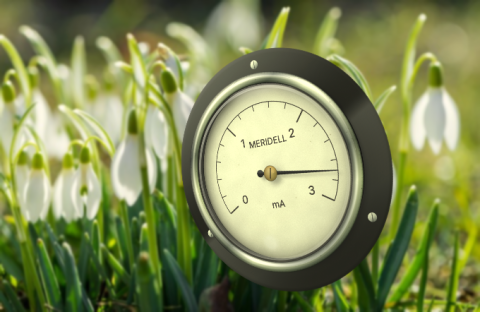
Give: 2.7; mA
